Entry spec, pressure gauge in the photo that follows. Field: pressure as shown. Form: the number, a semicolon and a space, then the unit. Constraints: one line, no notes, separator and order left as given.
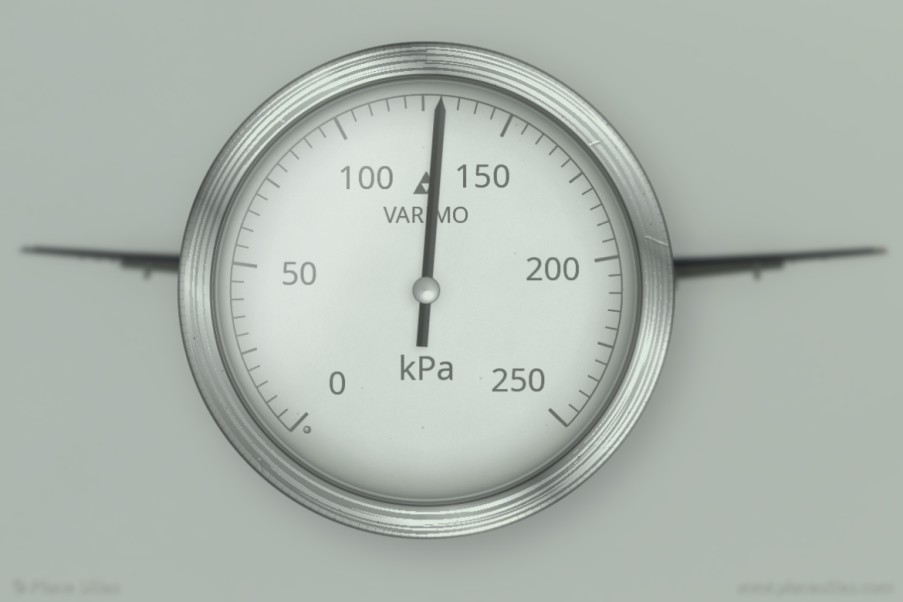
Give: 130; kPa
